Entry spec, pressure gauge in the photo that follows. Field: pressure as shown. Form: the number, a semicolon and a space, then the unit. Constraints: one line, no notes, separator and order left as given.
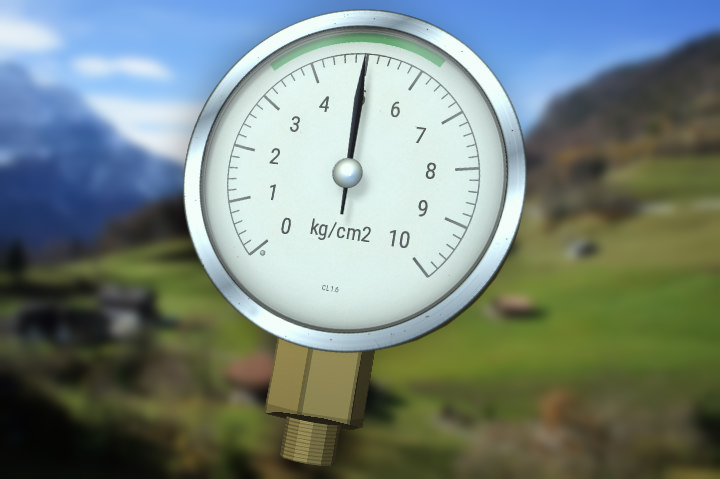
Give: 5; kg/cm²
